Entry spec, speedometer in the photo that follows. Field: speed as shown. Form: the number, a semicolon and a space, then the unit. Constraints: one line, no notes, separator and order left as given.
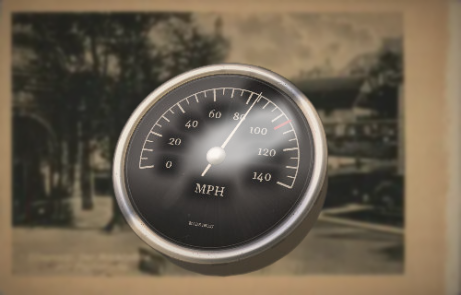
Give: 85; mph
